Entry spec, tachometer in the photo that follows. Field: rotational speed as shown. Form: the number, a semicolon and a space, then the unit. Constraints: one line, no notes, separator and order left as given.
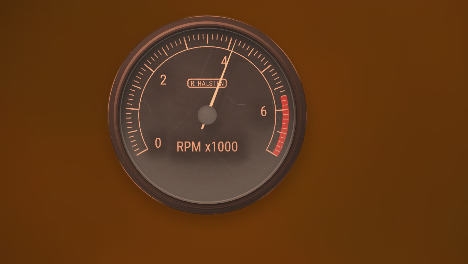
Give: 4100; rpm
